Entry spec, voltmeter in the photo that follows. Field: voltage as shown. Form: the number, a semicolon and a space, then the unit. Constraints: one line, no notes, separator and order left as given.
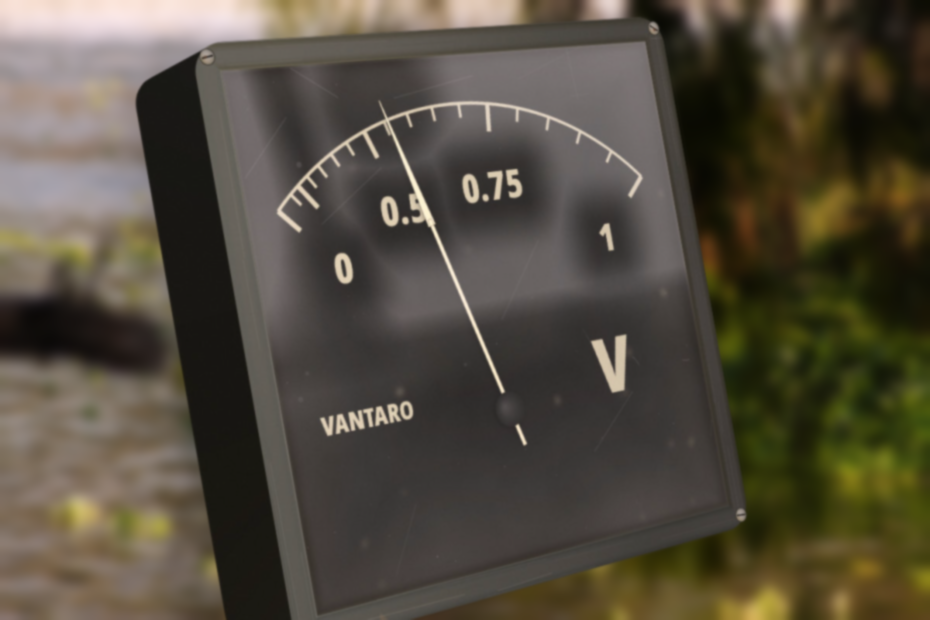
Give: 0.55; V
